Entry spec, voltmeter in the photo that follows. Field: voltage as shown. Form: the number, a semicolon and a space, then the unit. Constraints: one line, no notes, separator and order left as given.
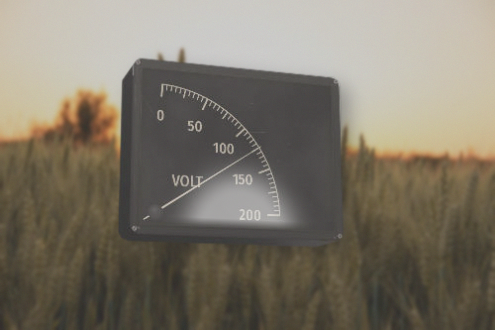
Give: 125; V
